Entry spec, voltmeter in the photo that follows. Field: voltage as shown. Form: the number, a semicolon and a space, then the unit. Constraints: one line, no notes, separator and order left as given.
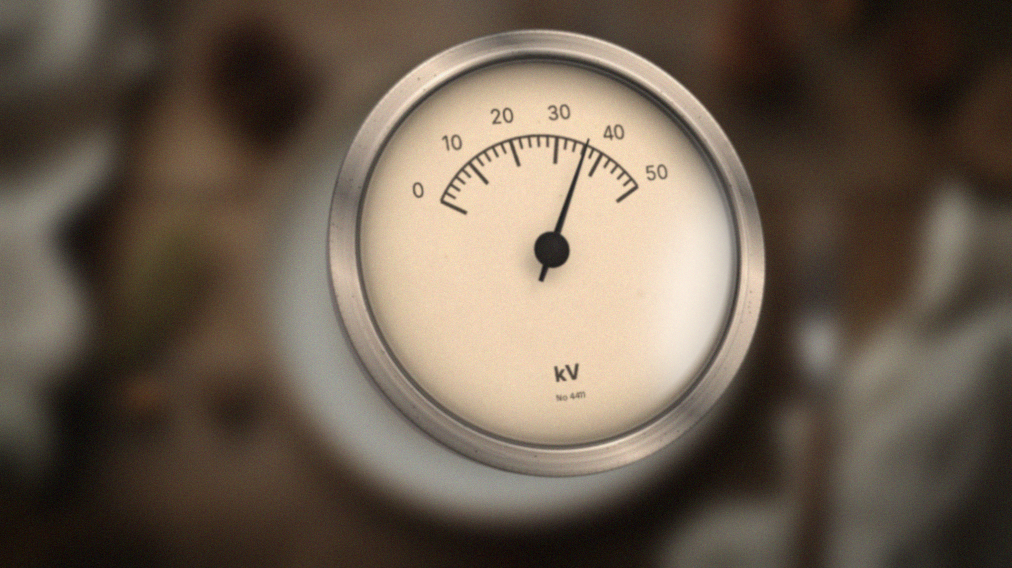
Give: 36; kV
